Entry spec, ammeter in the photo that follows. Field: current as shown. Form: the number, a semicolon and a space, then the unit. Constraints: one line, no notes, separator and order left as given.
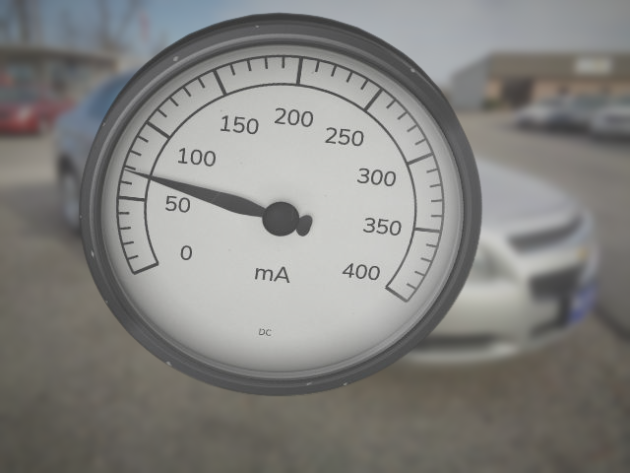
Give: 70; mA
